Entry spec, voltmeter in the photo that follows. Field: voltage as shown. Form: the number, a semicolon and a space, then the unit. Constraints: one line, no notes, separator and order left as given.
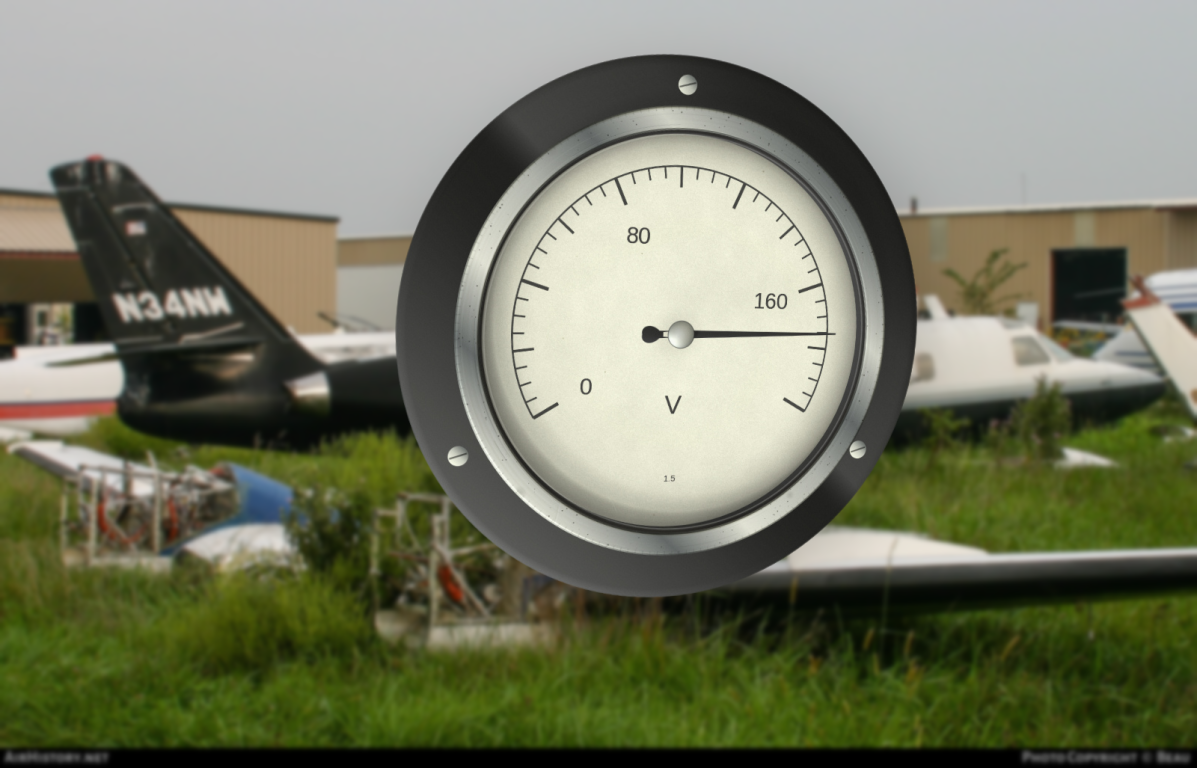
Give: 175; V
